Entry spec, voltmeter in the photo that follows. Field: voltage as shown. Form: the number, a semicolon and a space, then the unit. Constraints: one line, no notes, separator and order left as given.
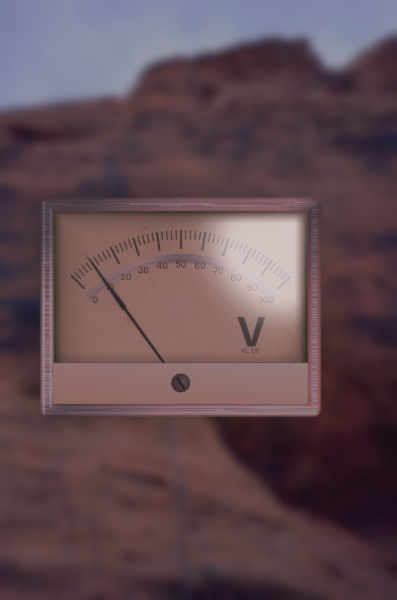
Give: 10; V
